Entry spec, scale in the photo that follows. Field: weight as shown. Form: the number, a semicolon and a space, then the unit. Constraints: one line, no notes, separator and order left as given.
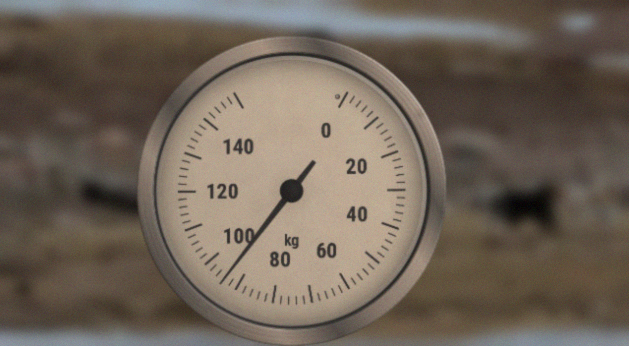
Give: 94; kg
